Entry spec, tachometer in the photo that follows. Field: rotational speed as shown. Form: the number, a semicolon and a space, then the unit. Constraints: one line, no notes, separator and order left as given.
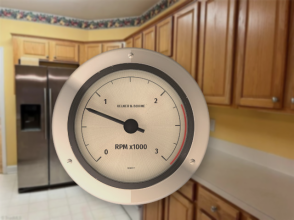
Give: 750; rpm
